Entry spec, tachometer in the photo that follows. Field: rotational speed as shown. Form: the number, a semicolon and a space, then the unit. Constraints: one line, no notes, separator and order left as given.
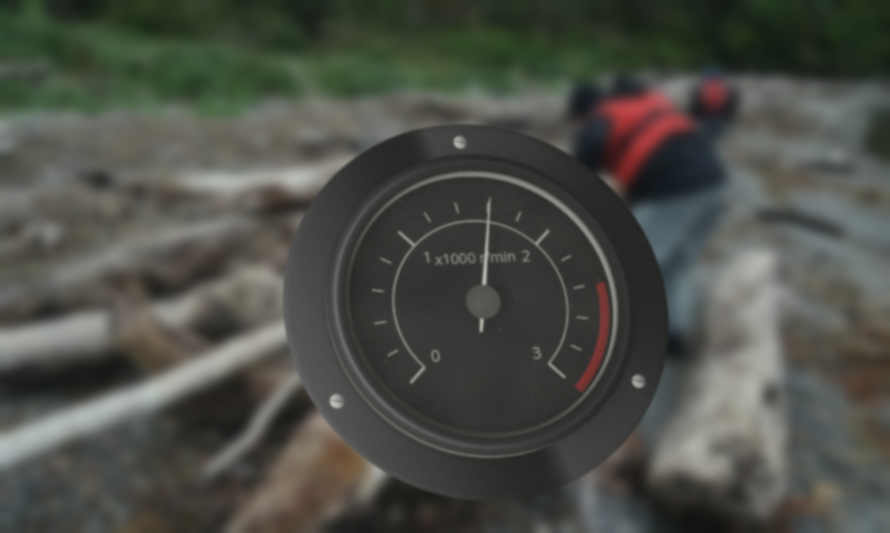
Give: 1600; rpm
